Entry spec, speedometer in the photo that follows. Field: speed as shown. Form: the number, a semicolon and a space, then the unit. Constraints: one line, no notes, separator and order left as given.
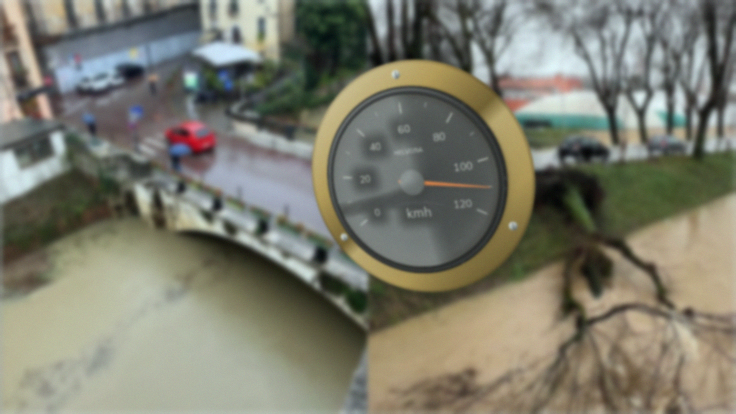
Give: 110; km/h
